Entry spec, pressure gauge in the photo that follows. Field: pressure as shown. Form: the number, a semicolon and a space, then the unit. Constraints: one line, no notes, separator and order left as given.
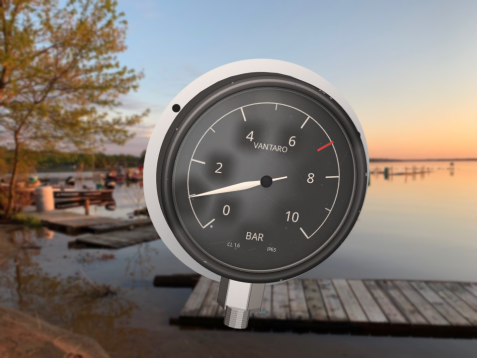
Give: 1; bar
